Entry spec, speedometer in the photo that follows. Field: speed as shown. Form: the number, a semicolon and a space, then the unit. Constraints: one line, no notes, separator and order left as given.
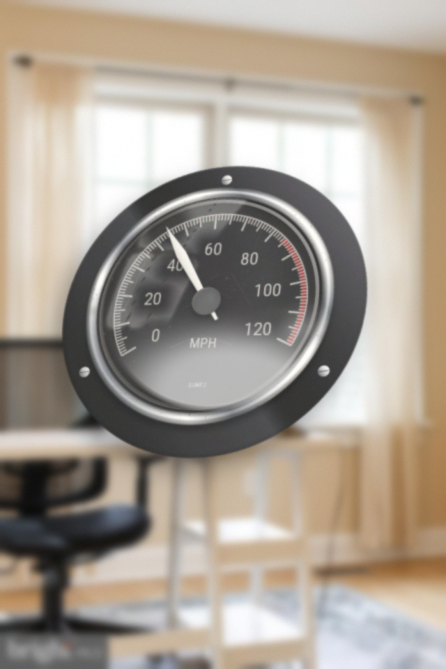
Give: 45; mph
